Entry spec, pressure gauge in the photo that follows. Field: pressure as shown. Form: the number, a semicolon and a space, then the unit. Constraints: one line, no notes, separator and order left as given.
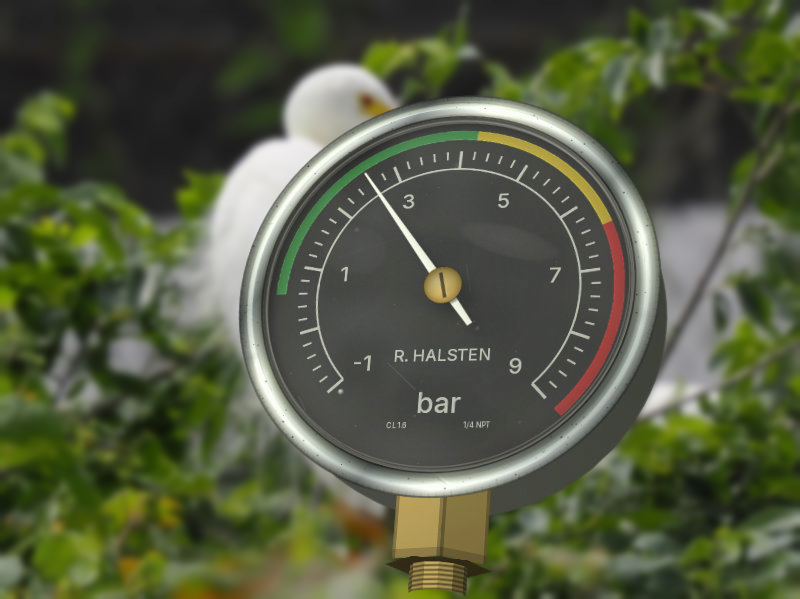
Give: 2.6; bar
